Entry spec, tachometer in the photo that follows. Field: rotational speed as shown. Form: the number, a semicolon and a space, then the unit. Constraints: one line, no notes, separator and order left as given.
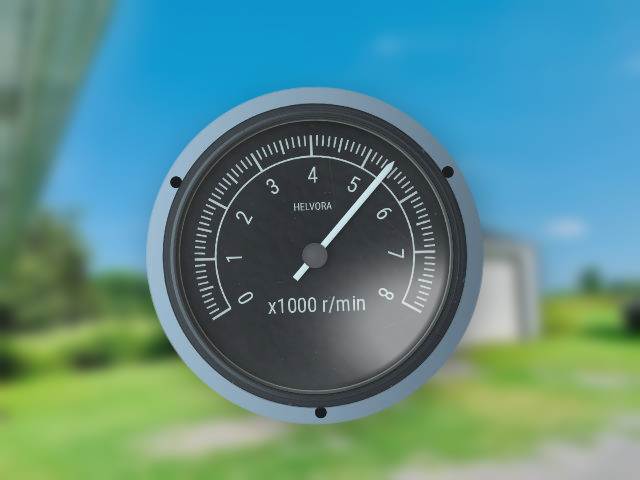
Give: 5400; rpm
